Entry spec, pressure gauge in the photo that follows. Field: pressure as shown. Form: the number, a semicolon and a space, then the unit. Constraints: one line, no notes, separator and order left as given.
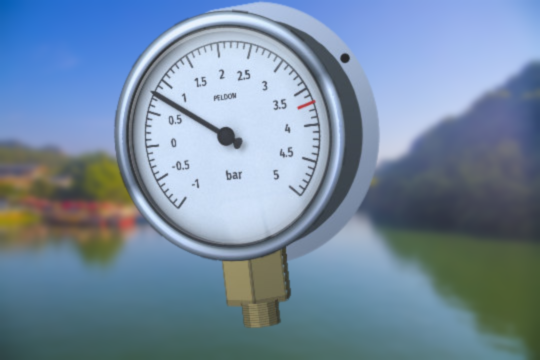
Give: 0.8; bar
